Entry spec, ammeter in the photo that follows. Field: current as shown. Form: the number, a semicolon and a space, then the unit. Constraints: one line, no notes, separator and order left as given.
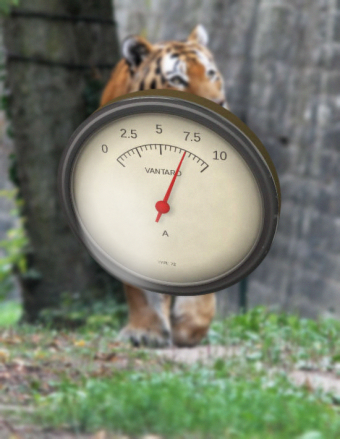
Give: 7.5; A
